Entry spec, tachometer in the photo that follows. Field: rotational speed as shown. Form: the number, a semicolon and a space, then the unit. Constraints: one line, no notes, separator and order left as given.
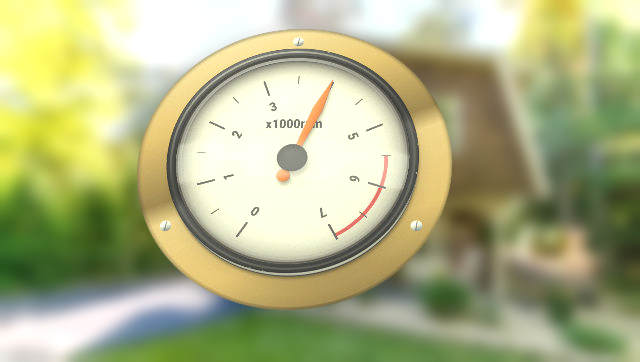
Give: 4000; rpm
